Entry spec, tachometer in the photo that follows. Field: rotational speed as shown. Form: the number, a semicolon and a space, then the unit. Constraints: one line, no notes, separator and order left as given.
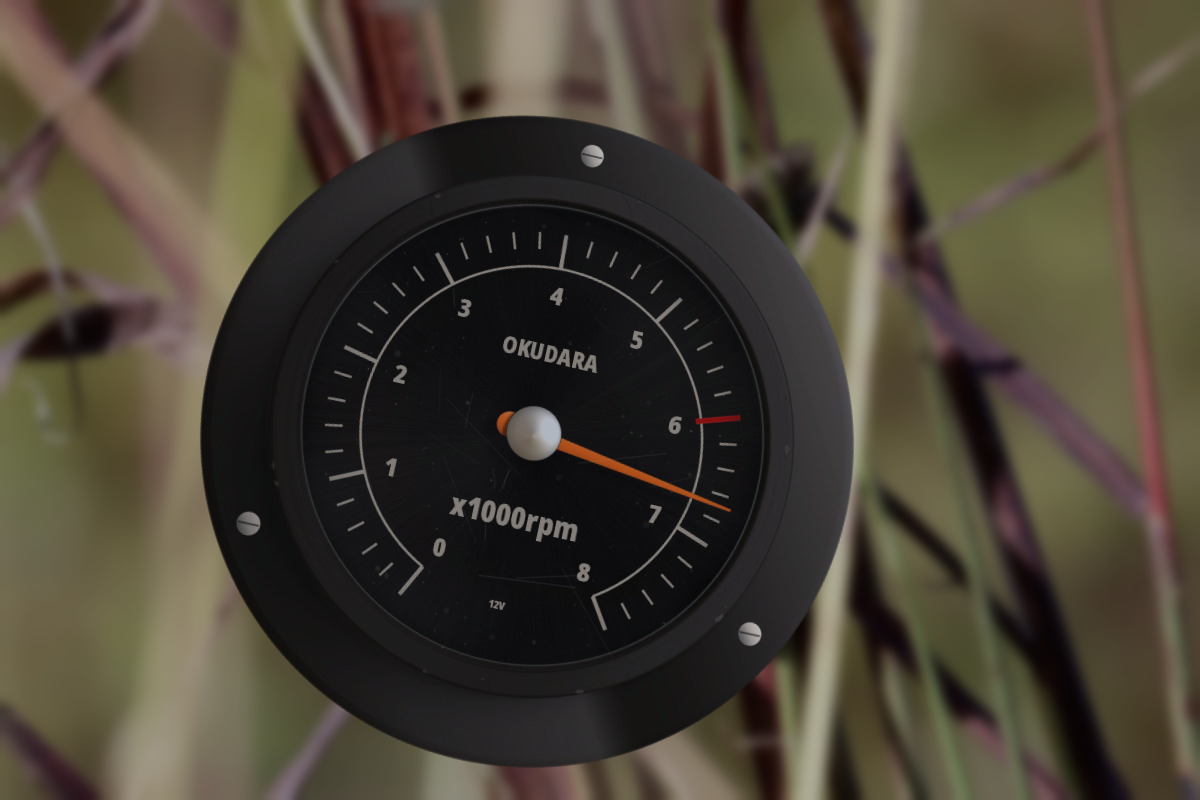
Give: 6700; rpm
